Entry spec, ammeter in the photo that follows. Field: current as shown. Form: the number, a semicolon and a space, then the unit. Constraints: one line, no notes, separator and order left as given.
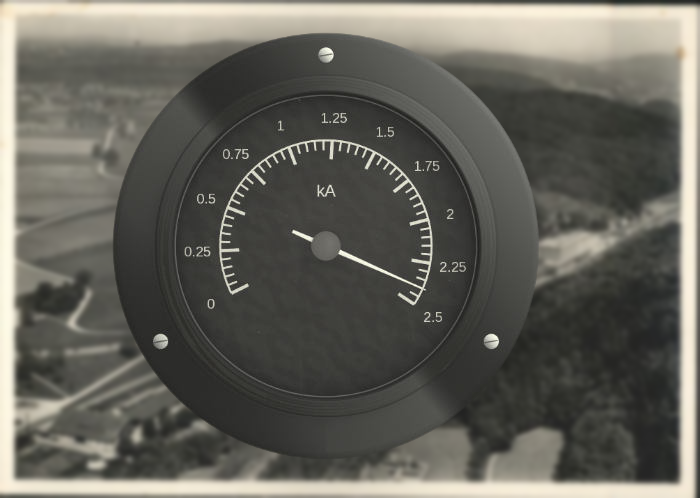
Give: 2.4; kA
